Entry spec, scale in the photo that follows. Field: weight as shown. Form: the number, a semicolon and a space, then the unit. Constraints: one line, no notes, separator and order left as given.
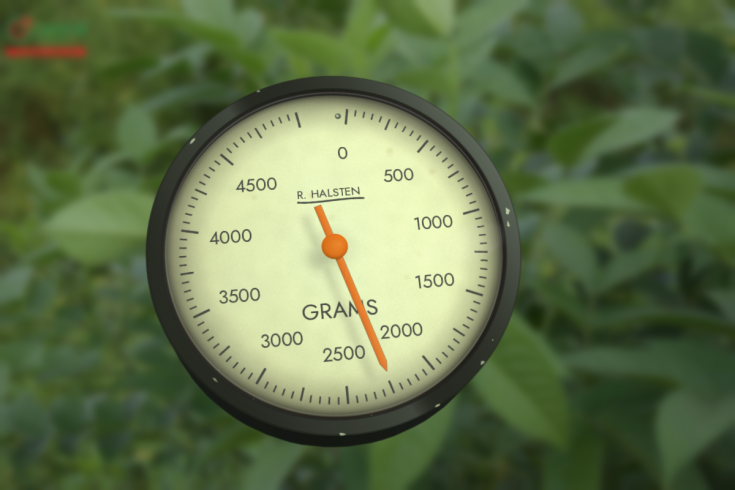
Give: 2250; g
